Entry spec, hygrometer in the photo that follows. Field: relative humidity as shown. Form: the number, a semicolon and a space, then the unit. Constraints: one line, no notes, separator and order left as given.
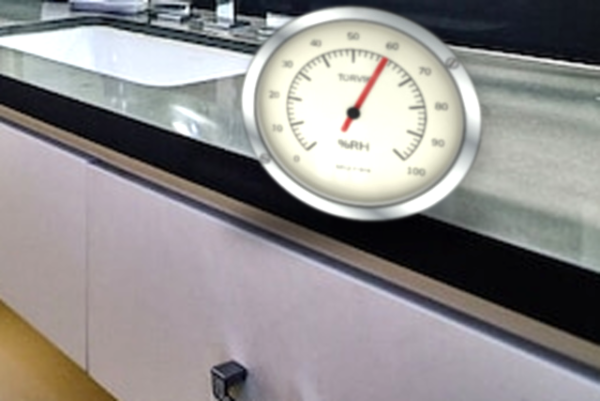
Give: 60; %
